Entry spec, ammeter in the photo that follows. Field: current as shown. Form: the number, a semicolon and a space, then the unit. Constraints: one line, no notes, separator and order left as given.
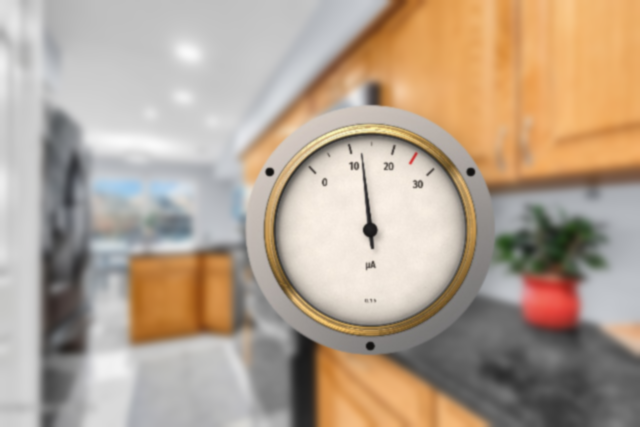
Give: 12.5; µA
